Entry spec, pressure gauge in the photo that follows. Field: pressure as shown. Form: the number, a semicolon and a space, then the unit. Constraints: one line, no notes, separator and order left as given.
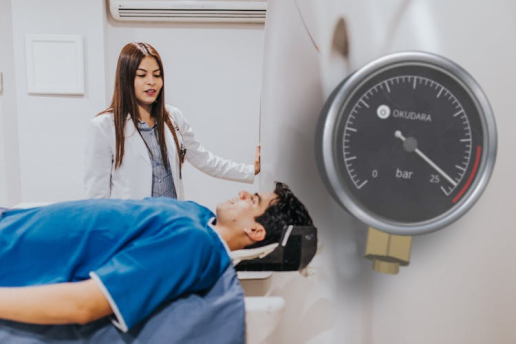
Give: 24; bar
